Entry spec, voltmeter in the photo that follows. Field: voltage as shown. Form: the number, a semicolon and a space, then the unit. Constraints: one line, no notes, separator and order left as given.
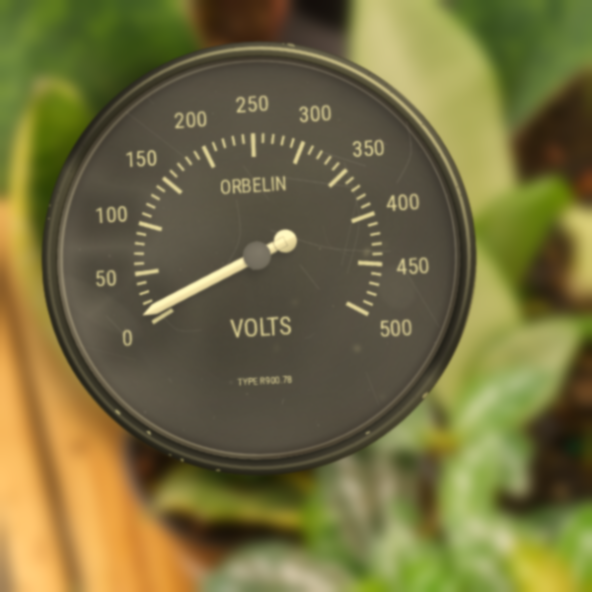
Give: 10; V
